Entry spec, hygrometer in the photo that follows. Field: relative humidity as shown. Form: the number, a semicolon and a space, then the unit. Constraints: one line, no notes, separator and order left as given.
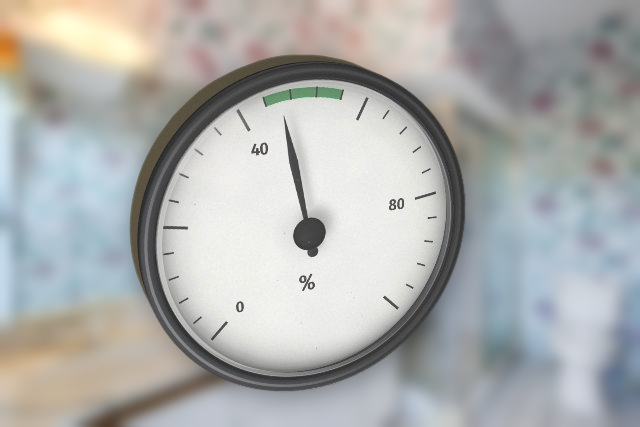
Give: 46; %
